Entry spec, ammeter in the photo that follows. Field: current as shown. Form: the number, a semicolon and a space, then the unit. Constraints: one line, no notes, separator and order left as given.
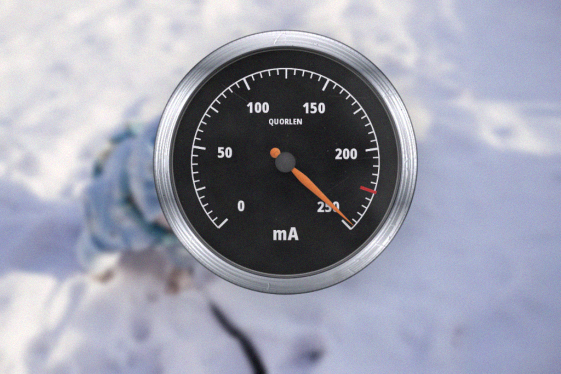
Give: 247.5; mA
